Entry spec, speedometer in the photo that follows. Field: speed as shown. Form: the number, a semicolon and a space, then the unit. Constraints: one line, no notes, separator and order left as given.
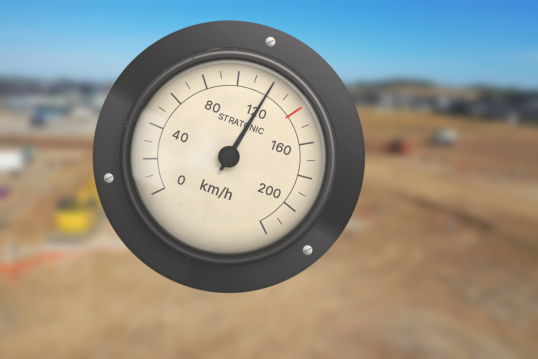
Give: 120; km/h
